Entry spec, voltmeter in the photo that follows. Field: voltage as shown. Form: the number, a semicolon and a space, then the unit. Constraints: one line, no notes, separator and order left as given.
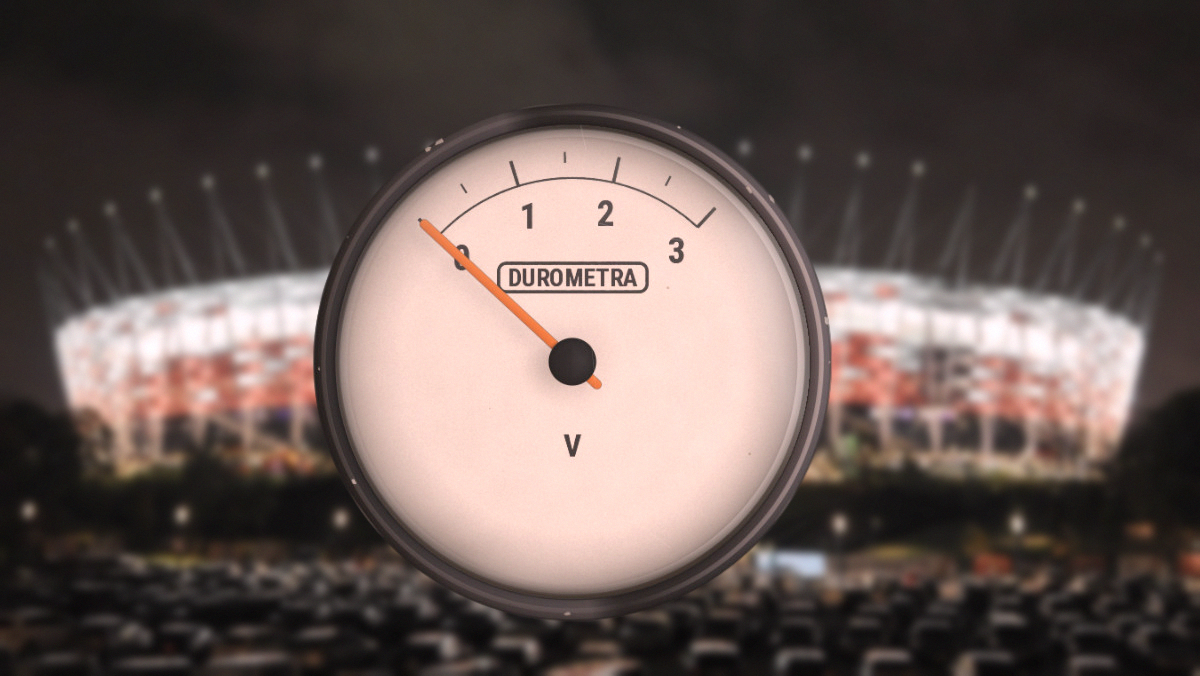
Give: 0; V
